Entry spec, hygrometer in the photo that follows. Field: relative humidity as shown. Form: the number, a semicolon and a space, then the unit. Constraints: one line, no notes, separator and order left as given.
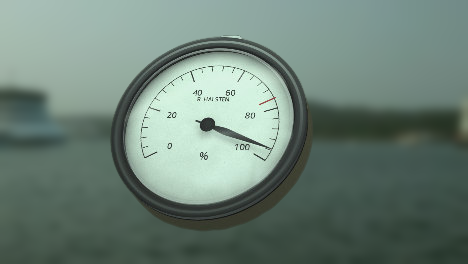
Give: 96; %
